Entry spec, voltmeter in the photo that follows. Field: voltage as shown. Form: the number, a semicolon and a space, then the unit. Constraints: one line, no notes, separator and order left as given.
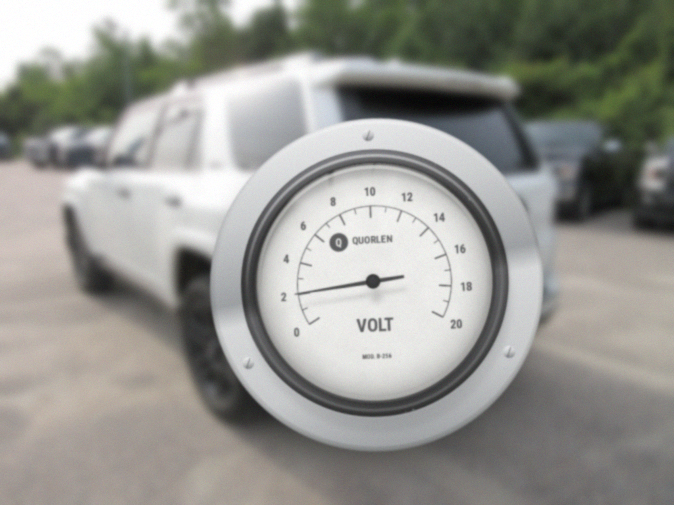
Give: 2; V
